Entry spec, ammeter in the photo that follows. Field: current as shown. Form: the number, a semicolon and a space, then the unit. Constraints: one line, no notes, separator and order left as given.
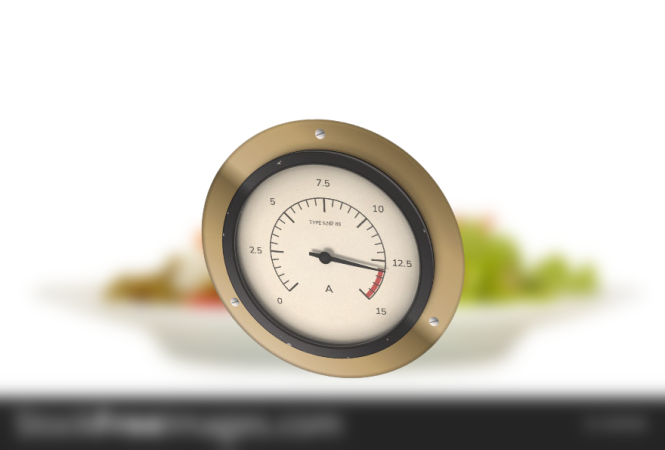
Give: 13; A
